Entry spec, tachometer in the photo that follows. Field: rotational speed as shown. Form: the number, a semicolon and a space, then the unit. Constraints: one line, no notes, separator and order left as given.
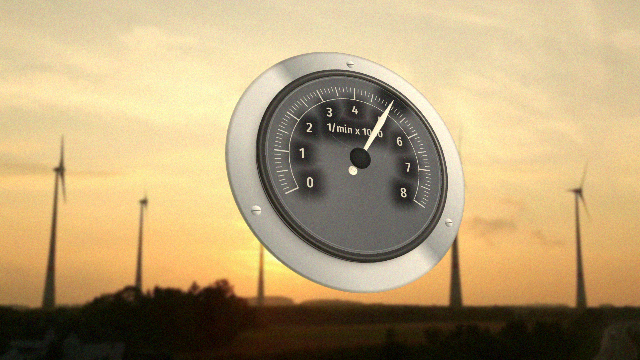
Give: 5000; rpm
